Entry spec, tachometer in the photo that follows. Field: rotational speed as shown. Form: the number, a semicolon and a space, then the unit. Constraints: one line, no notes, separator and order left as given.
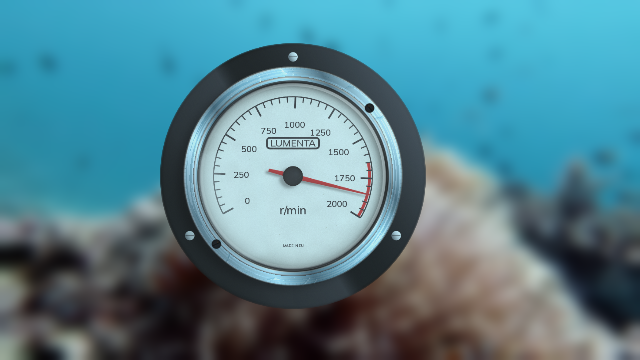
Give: 1850; rpm
